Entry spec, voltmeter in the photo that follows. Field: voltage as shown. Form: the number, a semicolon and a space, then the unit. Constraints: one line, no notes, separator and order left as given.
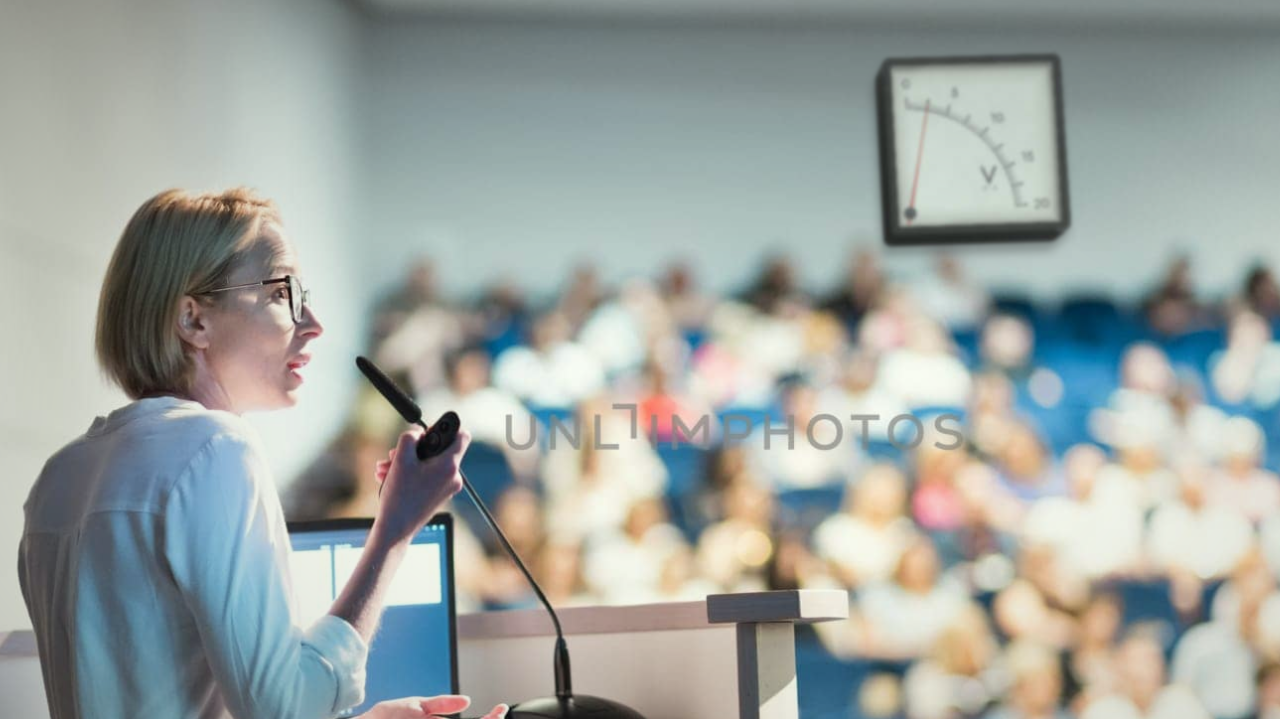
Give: 2.5; V
